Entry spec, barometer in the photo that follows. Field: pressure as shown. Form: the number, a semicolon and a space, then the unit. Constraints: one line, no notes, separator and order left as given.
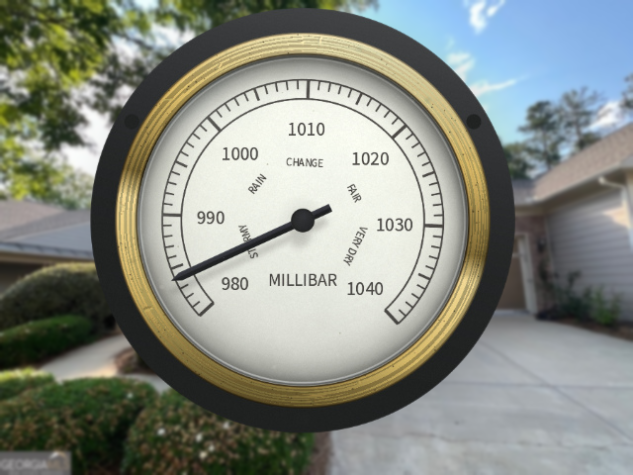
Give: 984; mbar
